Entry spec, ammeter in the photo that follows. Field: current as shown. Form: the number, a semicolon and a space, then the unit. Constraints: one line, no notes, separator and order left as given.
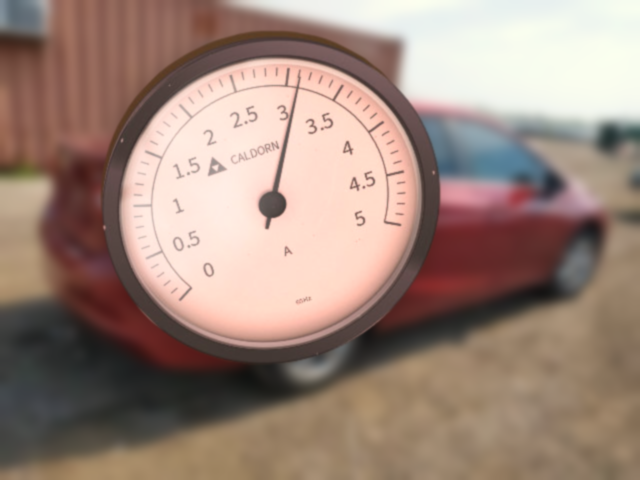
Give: 3.1; A
